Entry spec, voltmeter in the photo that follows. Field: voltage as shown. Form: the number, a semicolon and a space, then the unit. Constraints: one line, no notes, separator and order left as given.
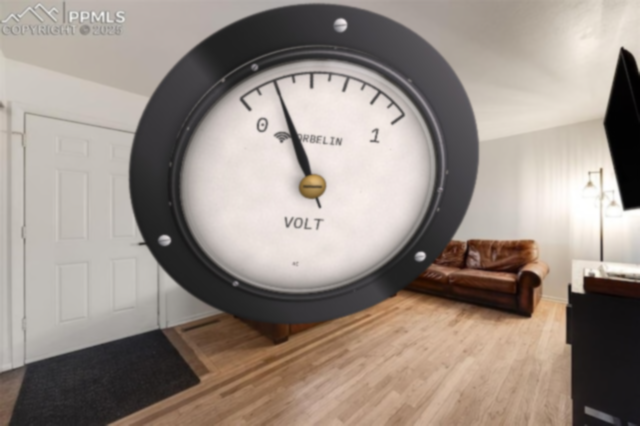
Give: 0.2; V
